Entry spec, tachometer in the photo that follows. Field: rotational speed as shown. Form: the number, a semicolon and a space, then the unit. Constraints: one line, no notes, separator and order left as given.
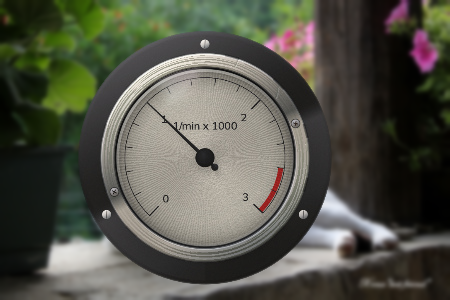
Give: 1000; rpm
